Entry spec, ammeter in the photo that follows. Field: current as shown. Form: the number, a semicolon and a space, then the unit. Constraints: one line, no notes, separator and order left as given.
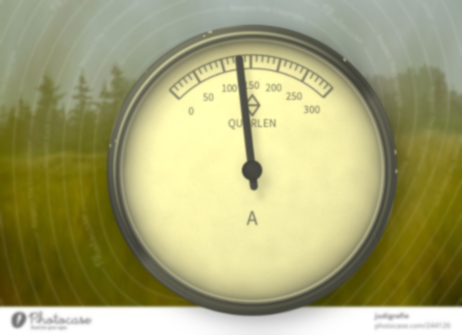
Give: 130; A
